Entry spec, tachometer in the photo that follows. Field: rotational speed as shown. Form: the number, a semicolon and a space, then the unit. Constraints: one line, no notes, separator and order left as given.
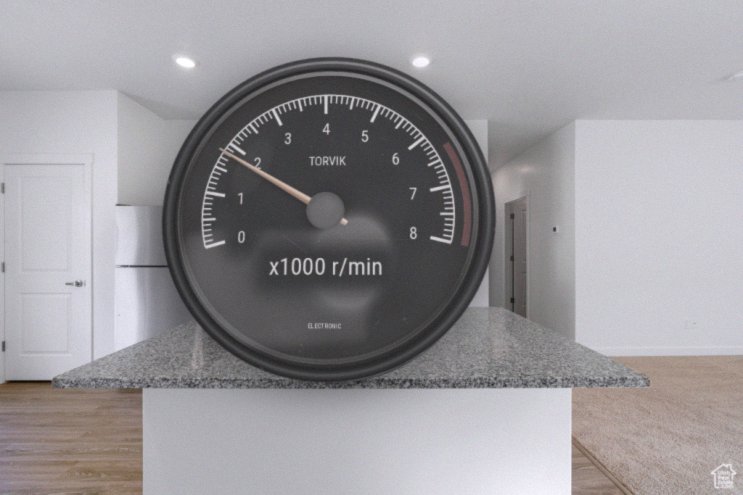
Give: 1800; rpm
